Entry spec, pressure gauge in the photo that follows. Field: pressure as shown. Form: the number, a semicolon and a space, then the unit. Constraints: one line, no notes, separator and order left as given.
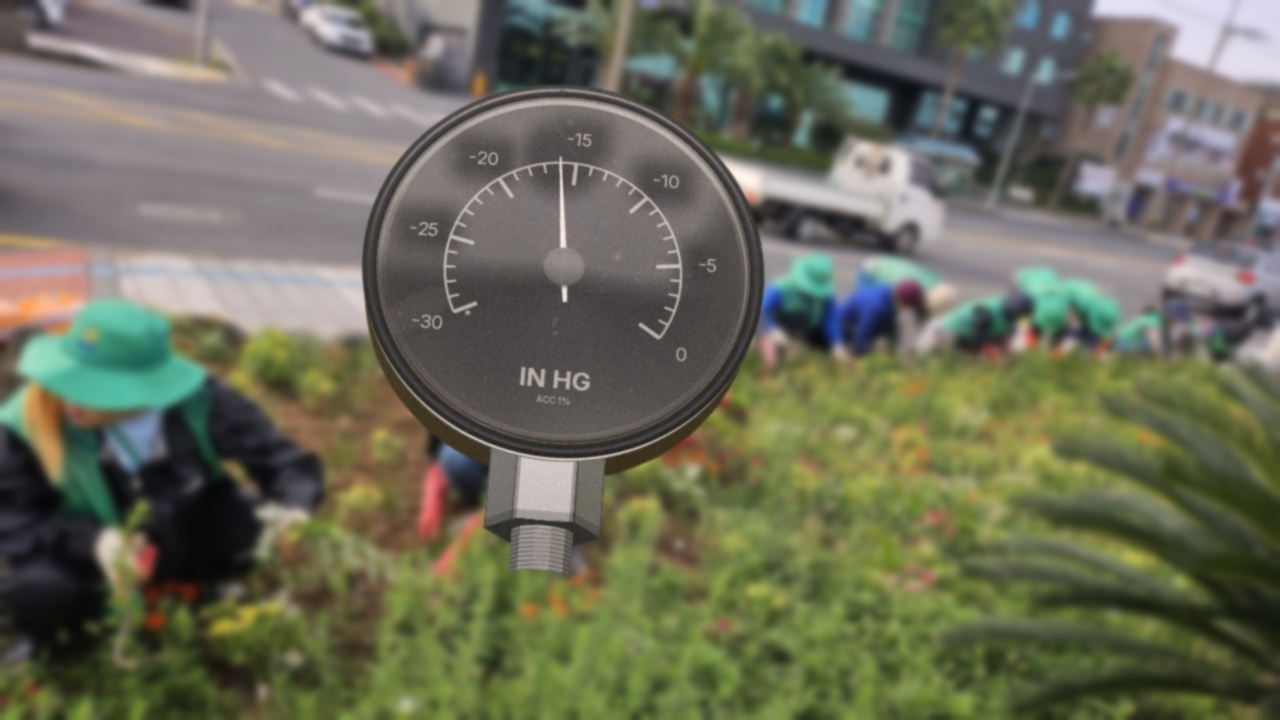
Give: -16; inHg
